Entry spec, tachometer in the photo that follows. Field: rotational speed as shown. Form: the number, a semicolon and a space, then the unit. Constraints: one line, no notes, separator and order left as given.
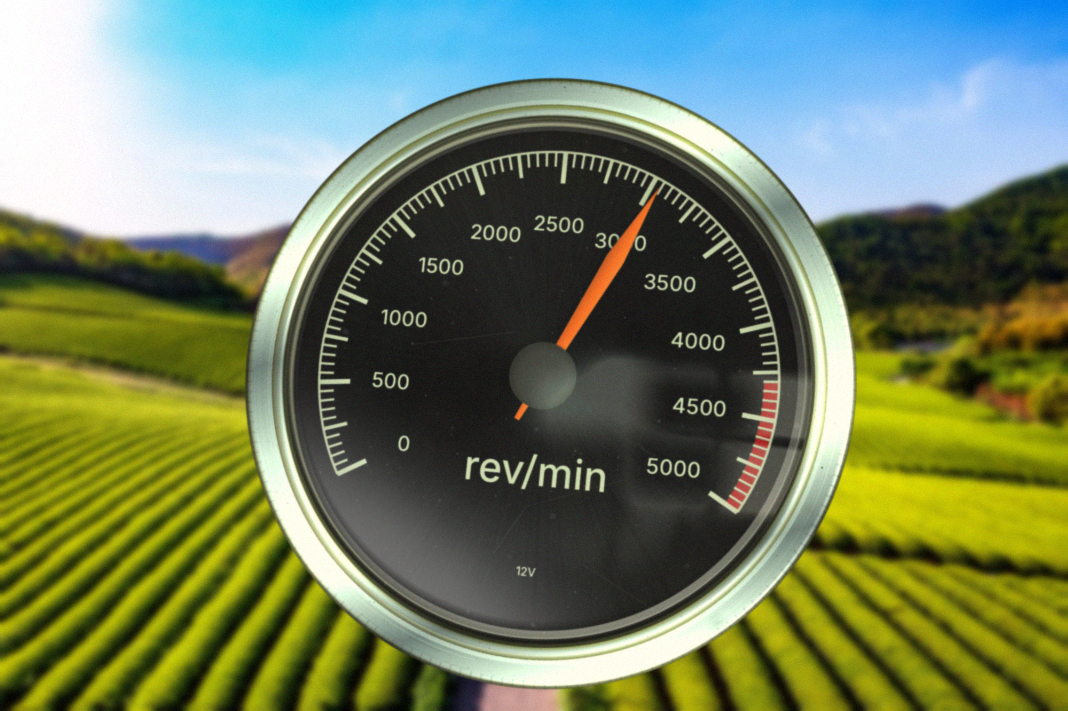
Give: 3050; rpm
